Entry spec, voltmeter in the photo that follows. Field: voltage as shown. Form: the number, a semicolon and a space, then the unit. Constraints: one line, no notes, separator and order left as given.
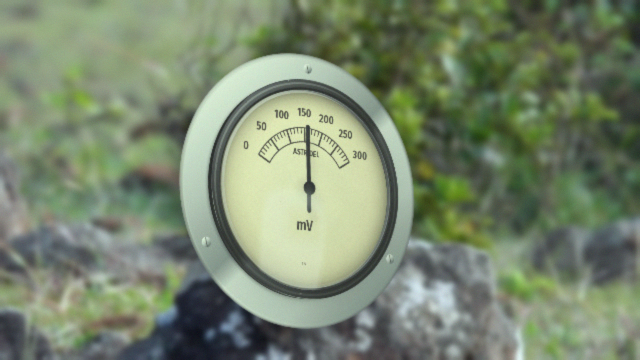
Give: 150; mV
